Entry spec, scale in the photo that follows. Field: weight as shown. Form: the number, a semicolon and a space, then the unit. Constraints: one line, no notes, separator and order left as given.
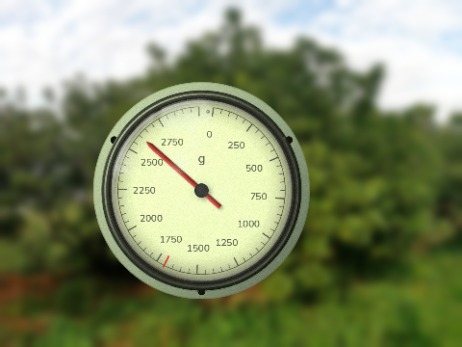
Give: 2600; g
